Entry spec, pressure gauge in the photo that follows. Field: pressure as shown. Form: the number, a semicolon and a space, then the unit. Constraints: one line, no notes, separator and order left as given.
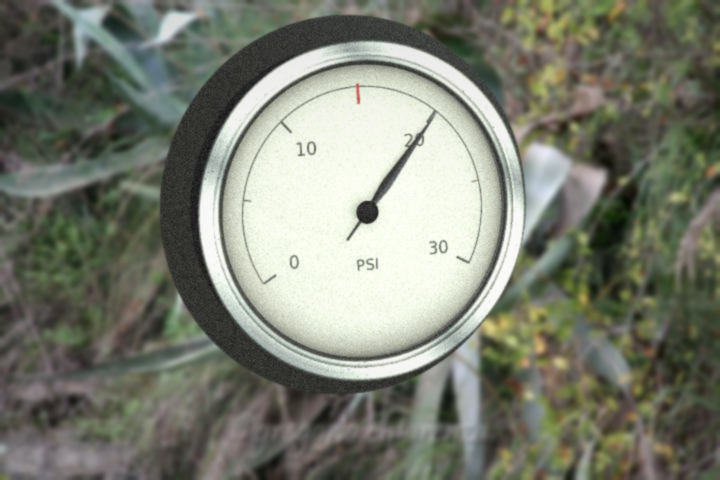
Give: 20; psi
